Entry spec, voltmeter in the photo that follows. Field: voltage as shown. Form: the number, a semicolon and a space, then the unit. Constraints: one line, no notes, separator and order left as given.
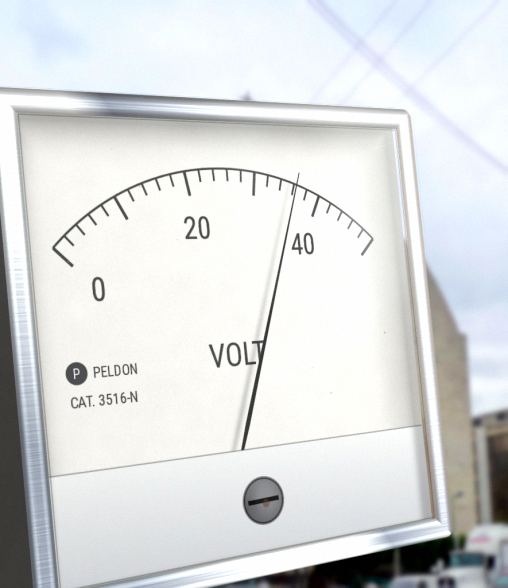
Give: 36; V
